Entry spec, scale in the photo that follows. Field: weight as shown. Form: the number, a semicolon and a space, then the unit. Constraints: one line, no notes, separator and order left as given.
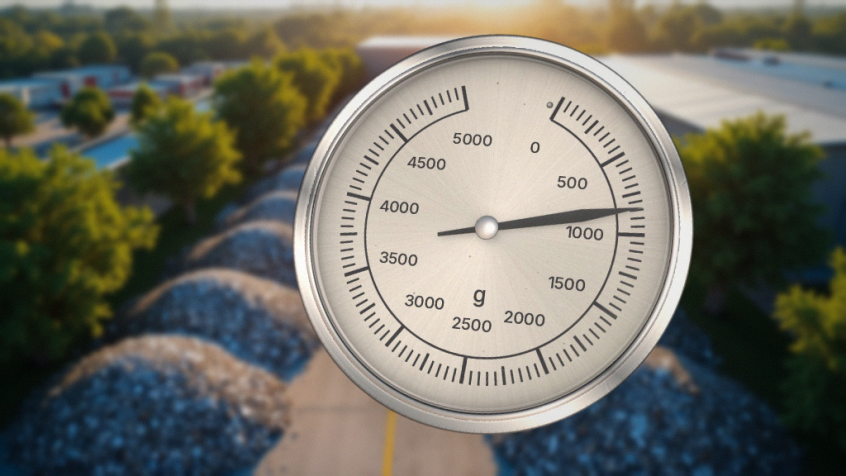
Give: 850; g
